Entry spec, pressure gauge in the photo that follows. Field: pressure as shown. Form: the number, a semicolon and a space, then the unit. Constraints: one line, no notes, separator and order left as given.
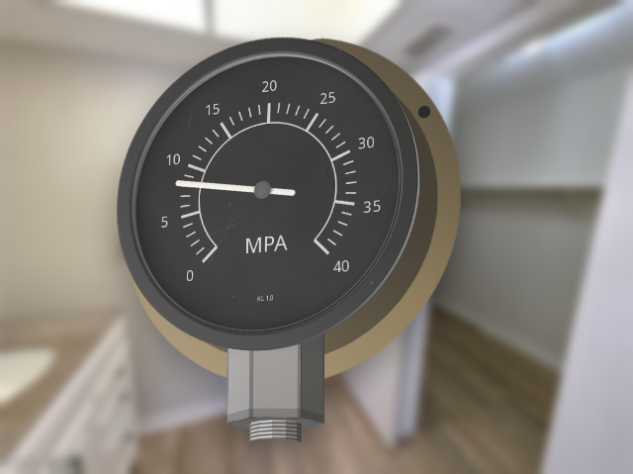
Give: 8; MPa
